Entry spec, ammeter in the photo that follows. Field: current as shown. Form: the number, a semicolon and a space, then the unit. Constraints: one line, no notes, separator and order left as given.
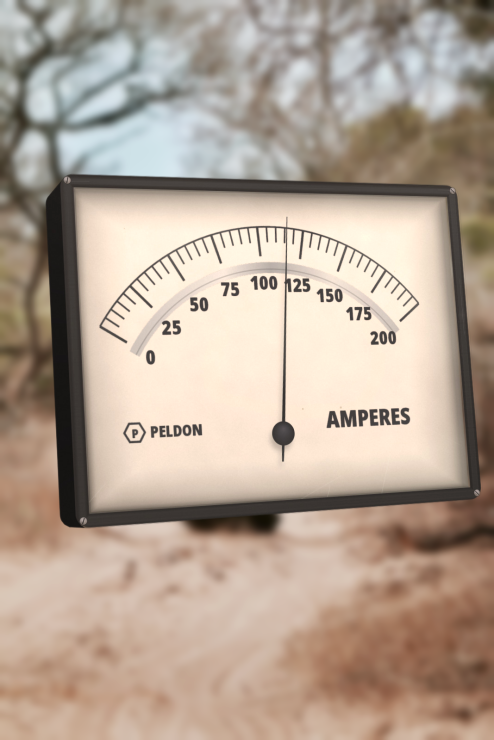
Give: 115; A
